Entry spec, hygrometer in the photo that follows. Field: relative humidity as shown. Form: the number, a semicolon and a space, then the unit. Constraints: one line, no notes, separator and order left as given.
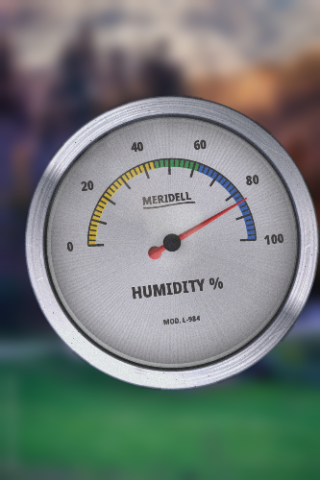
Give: 84; %
